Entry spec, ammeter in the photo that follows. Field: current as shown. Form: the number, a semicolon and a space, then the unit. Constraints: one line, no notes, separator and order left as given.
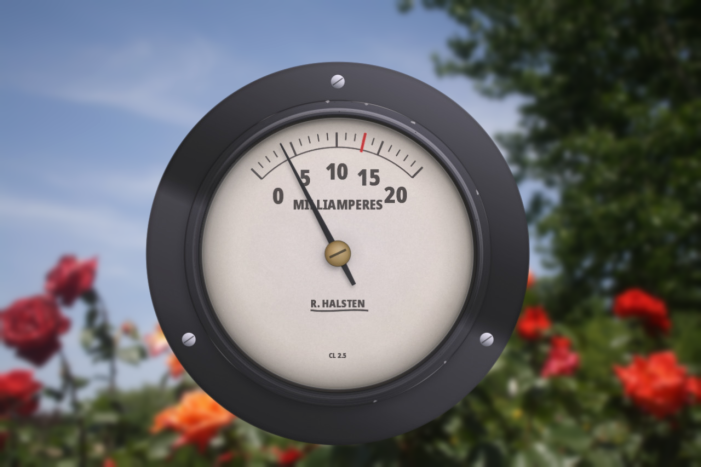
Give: 4; mA
